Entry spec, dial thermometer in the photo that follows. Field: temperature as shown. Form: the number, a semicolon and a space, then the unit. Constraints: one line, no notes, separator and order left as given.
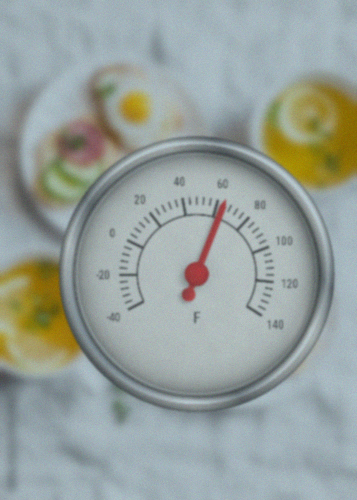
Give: 64; °F
